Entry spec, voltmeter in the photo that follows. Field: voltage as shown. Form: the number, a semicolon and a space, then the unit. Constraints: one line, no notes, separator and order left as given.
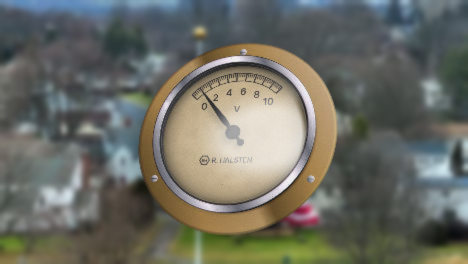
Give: 1; V
